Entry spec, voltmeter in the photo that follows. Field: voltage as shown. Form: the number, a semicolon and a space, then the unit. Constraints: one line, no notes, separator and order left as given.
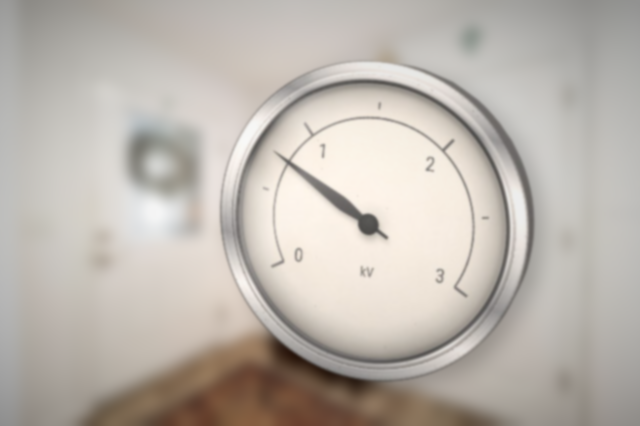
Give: 0.75; kV
